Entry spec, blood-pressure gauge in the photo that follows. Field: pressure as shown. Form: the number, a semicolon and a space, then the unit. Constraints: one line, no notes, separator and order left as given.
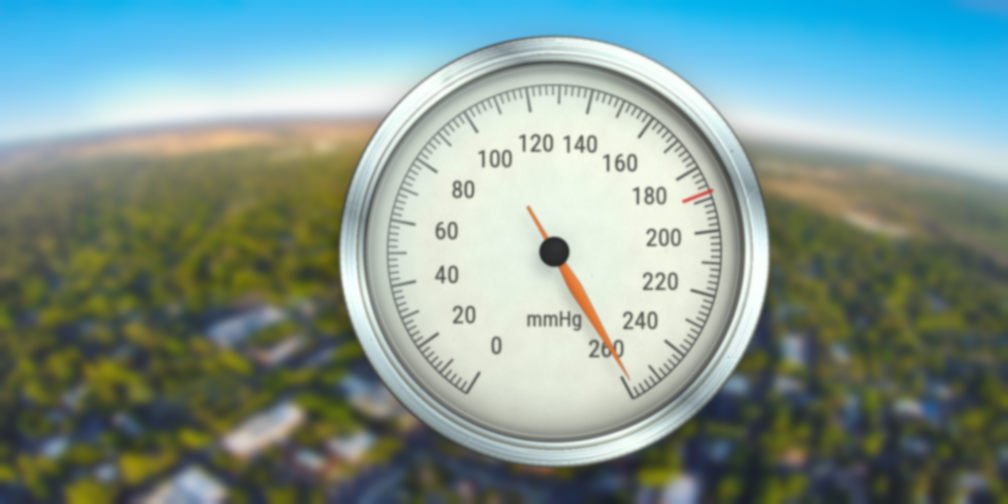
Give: 258; mmHg
